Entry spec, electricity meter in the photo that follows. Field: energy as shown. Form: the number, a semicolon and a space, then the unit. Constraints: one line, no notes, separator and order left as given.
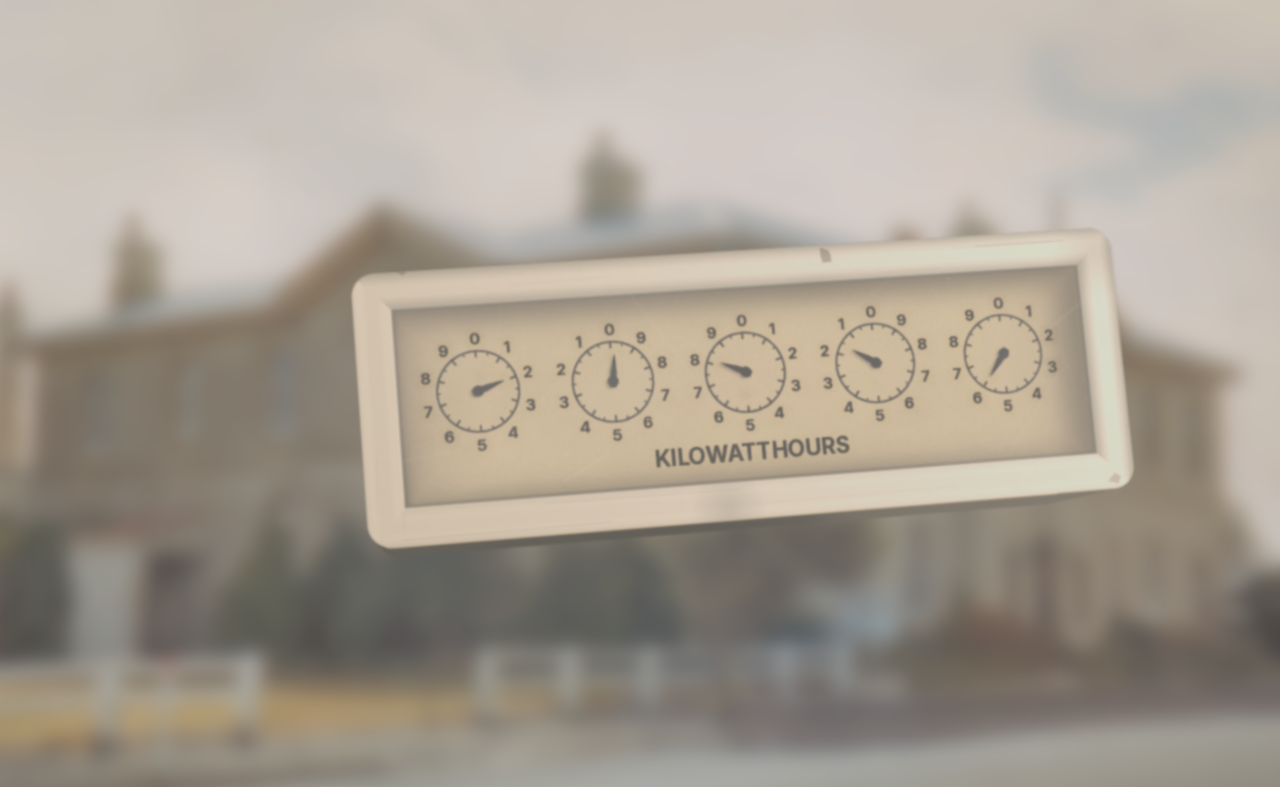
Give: 19816; kWh
